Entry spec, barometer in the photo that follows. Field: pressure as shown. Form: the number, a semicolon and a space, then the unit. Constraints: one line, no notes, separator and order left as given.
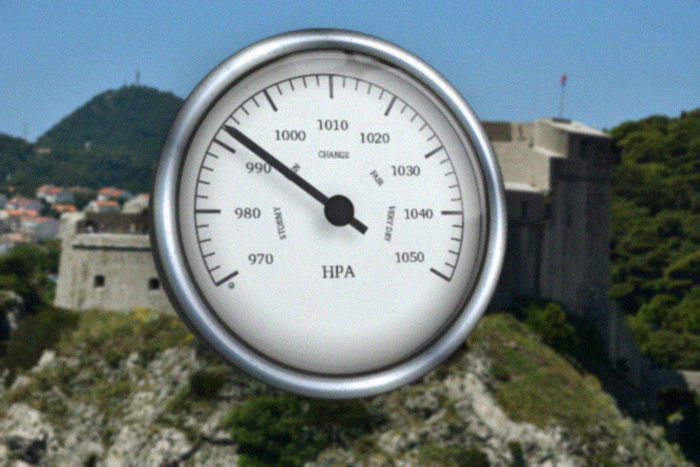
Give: 992; hPa
